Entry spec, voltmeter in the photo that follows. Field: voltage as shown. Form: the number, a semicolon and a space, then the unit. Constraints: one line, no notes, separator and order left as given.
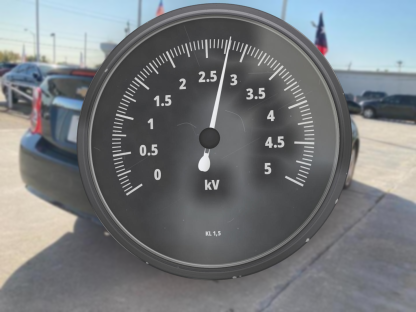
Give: 2.8; kV
